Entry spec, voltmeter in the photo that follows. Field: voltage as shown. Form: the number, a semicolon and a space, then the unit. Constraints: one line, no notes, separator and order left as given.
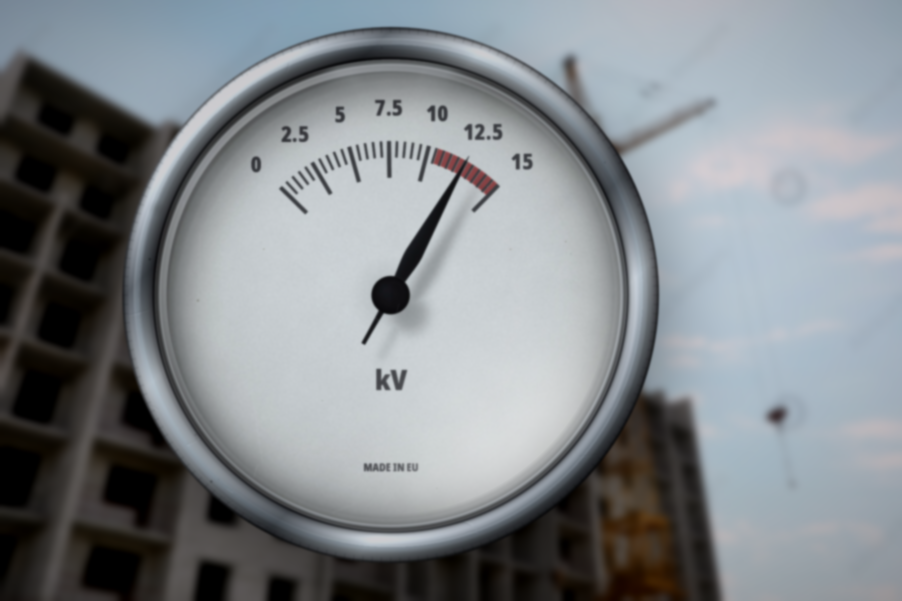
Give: 12.5; kV
